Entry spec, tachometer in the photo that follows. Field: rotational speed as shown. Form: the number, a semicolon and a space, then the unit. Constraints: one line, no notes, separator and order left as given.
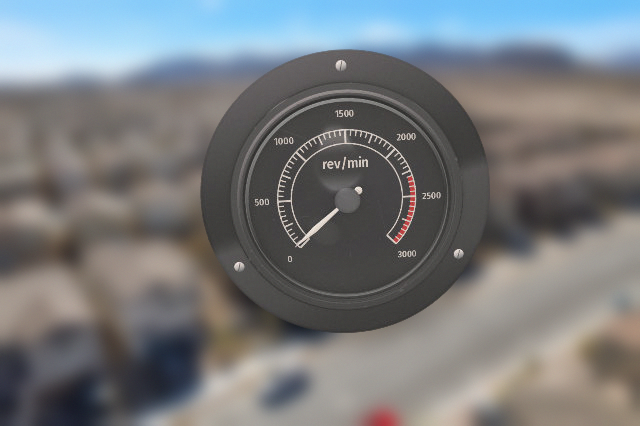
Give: 50; rpm
